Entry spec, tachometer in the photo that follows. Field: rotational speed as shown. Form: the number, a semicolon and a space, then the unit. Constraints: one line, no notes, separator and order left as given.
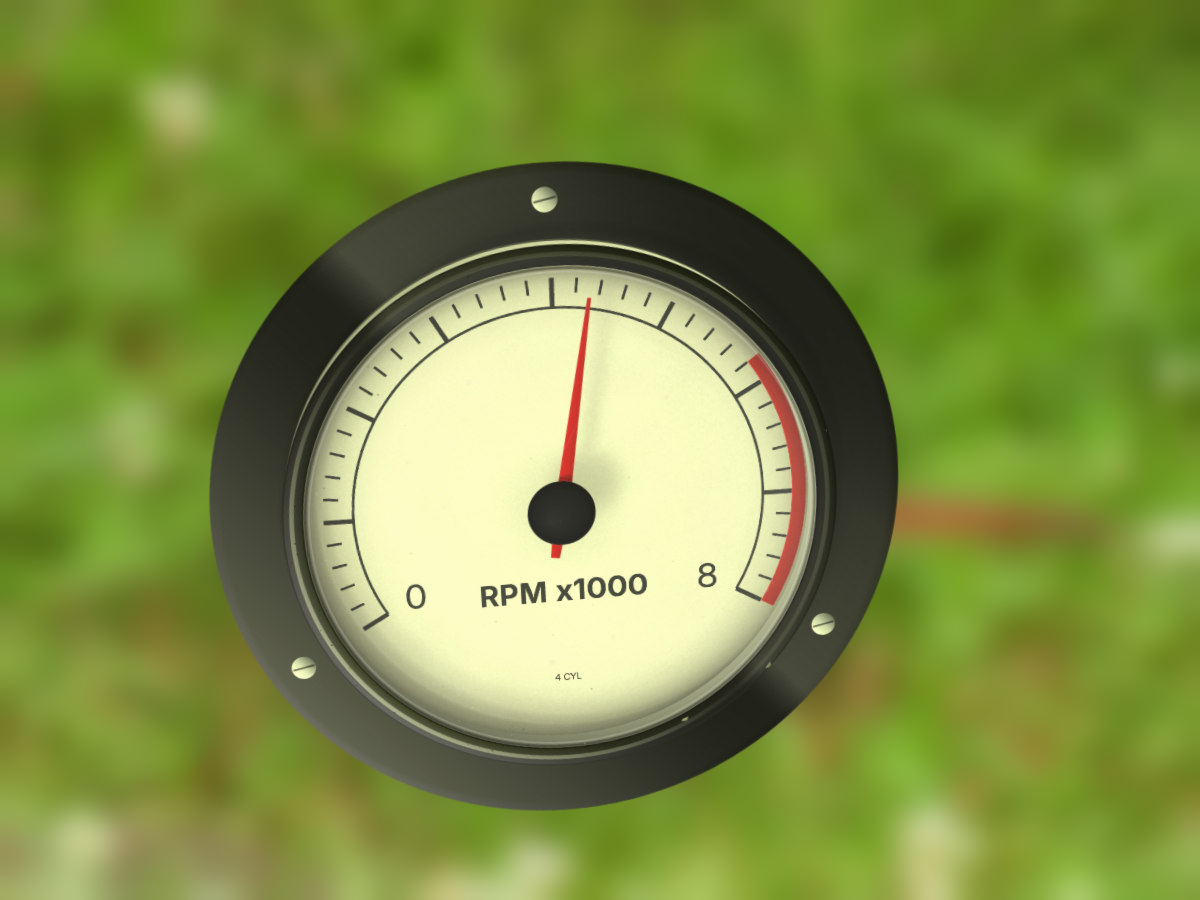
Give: 4300; rpm
